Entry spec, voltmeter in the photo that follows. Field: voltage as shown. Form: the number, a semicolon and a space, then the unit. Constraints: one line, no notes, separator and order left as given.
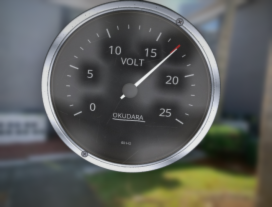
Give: 17; V
